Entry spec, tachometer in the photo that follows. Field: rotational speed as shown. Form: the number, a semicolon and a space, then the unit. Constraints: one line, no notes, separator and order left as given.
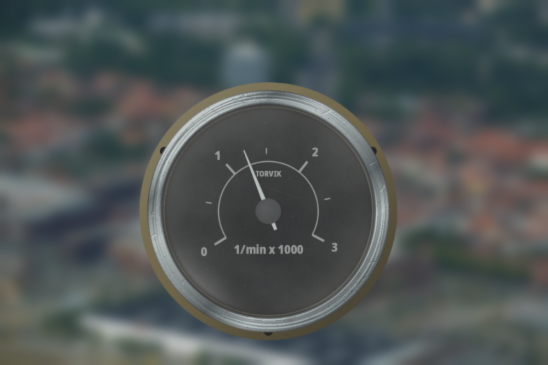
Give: 1250; rpm
